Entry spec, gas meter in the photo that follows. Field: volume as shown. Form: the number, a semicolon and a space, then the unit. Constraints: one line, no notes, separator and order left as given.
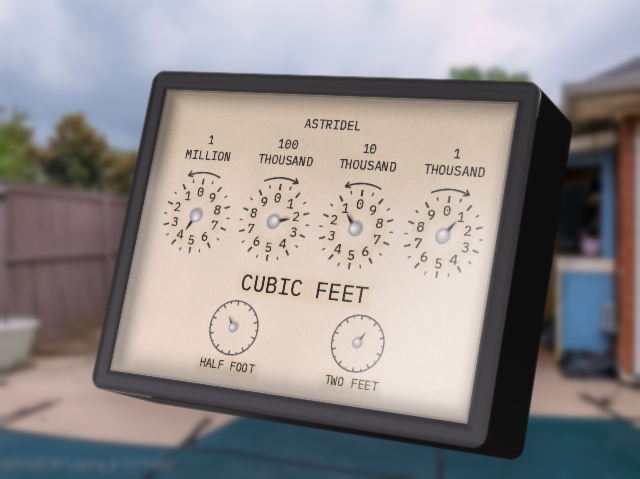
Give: 421100; ft³
